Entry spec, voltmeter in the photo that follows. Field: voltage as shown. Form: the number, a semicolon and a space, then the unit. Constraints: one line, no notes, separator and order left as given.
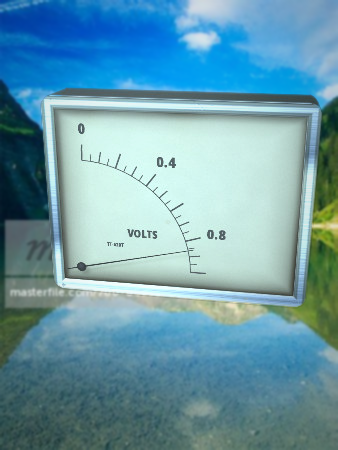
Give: 0.85; V
